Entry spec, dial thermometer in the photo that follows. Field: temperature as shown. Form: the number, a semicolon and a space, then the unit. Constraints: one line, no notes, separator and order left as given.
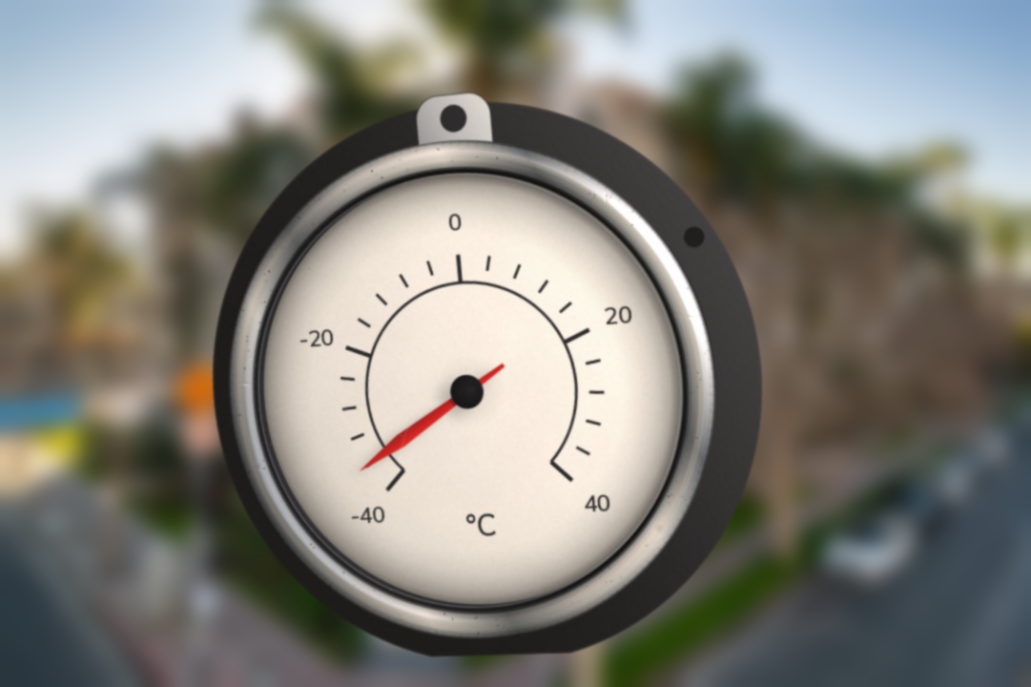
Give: -36; °C
